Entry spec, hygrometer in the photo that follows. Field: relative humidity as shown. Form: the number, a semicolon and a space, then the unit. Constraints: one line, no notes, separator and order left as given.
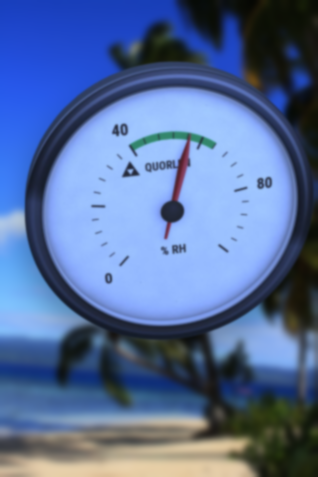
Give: 56; %
